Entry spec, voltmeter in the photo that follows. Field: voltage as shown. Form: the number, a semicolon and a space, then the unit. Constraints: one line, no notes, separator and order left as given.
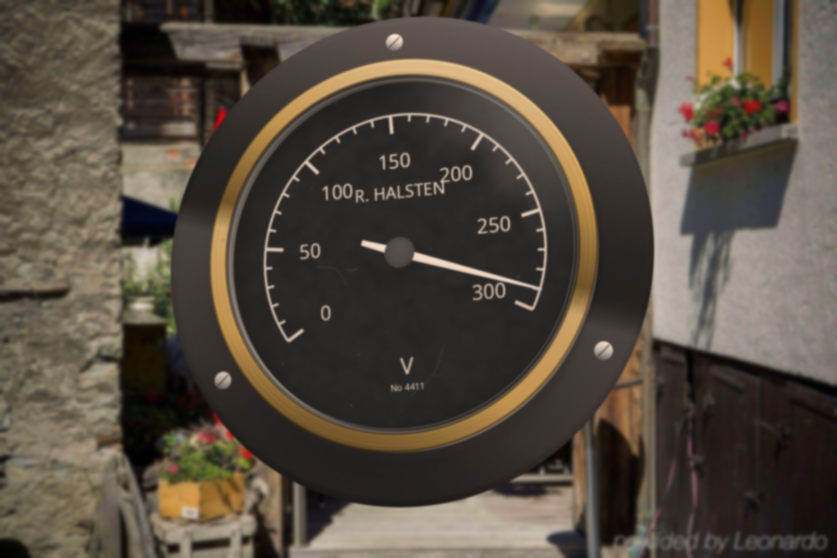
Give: 290; V
